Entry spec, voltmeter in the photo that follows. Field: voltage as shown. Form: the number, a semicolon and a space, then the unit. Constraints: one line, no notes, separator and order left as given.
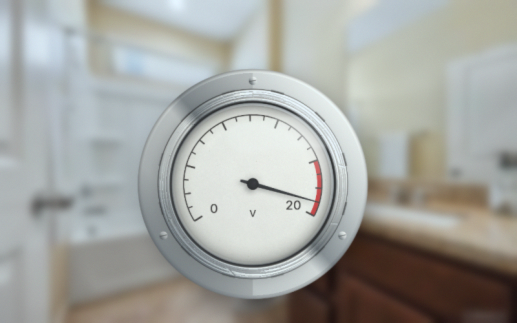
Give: 19; V
